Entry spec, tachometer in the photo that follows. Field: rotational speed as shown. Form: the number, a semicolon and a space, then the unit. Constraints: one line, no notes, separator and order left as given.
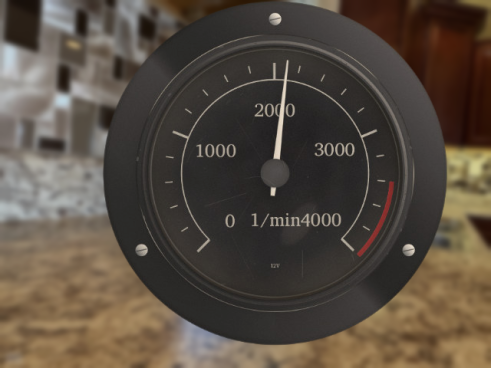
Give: 2100; rpm
